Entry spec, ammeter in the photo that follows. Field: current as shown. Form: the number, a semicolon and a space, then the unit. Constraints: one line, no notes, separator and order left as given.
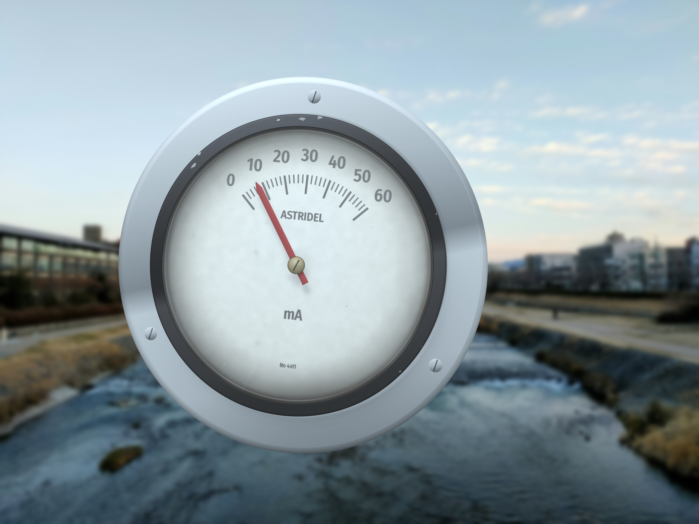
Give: 8; mA
